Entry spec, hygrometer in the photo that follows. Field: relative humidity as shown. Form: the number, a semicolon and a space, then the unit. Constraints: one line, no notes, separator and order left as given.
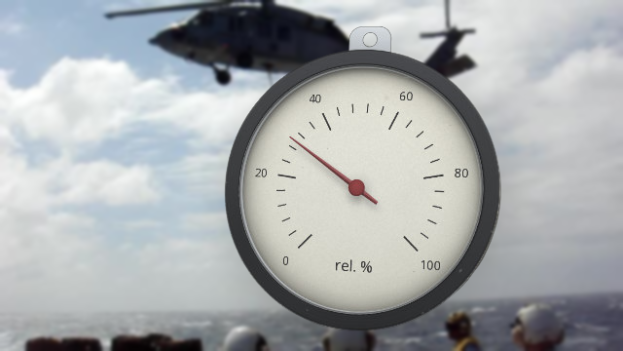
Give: 30; %
